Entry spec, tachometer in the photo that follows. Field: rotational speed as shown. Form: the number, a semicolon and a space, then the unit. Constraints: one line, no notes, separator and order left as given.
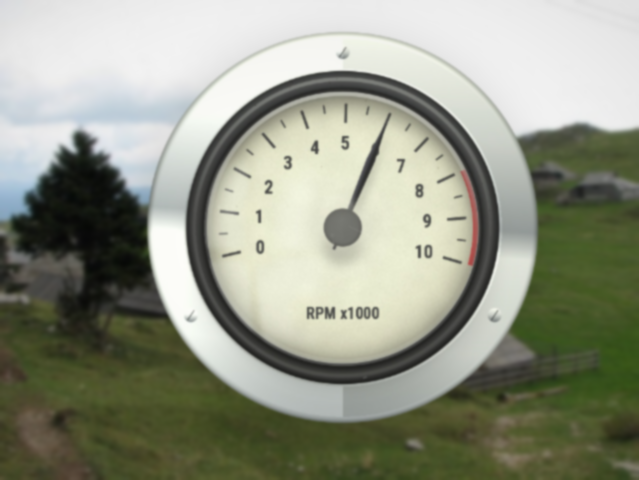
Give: 6000; rpm
